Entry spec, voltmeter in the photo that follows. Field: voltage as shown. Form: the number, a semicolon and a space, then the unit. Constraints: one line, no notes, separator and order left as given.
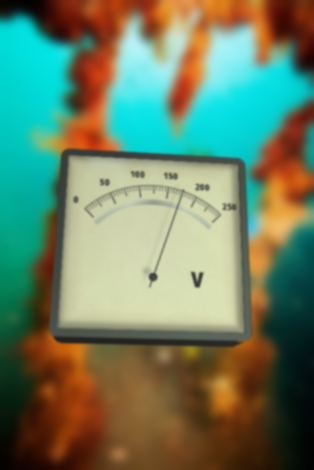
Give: 175; V
